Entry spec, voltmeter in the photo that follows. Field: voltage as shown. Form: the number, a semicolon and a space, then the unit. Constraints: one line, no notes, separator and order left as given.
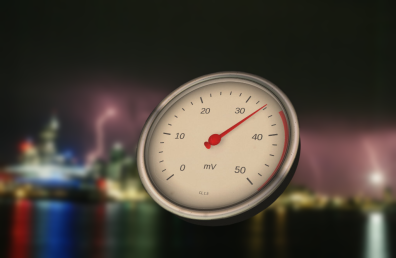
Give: 34; mV
